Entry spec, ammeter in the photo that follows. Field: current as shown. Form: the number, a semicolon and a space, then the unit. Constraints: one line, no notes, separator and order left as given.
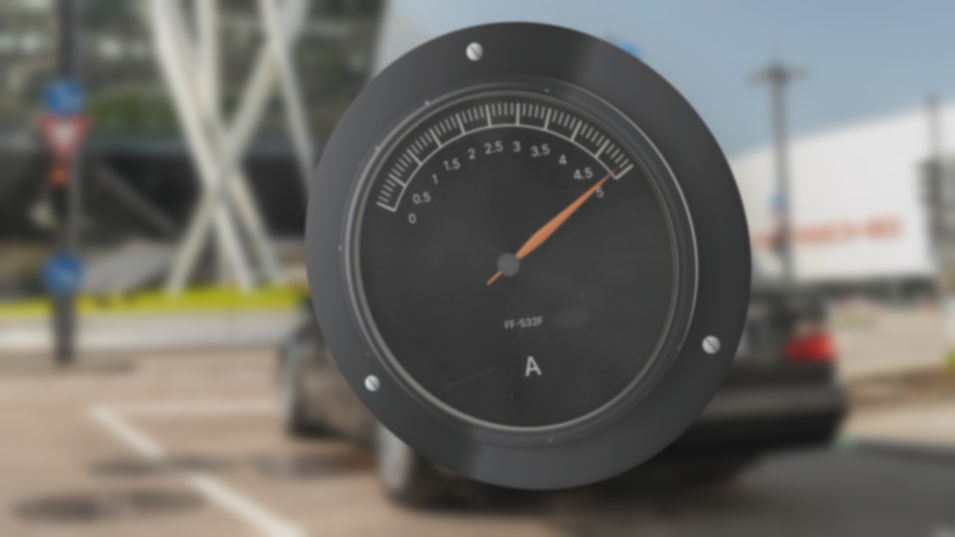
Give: 4.9; A
